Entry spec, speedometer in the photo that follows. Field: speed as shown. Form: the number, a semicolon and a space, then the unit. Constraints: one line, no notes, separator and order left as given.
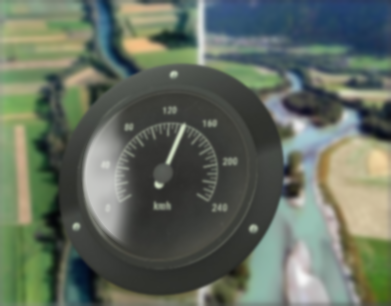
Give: 140; km/h
